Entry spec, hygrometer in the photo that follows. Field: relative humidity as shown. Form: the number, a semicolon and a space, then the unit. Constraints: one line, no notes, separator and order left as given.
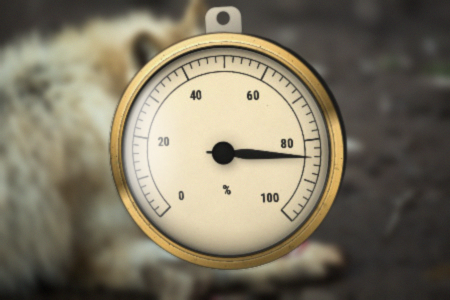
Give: 84; %
